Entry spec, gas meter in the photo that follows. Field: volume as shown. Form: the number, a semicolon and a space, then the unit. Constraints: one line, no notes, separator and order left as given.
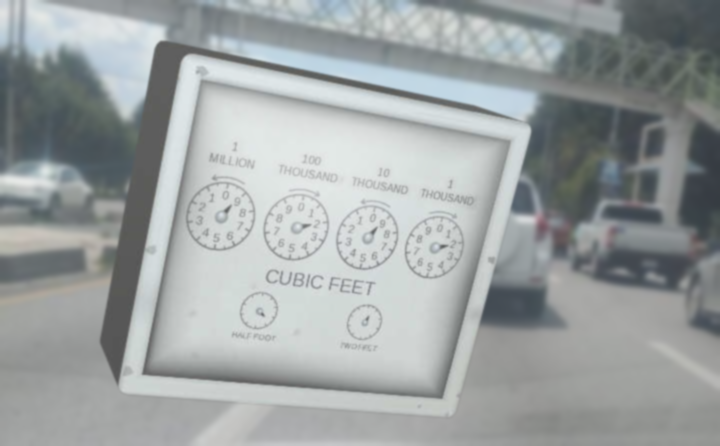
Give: 919200; ft³
